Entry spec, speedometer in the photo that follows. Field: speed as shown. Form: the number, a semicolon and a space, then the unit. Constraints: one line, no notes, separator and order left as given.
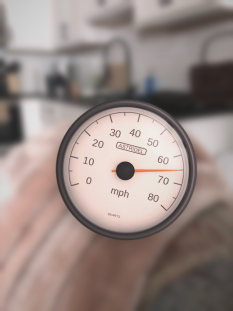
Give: 65; mph
